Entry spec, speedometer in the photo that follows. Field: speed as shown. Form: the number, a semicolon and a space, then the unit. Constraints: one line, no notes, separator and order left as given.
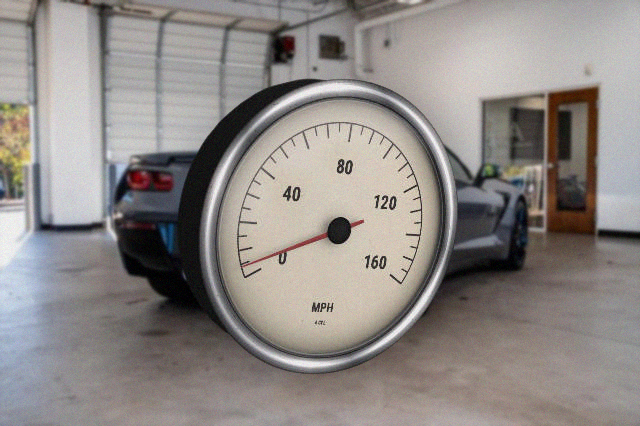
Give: 5; mph
